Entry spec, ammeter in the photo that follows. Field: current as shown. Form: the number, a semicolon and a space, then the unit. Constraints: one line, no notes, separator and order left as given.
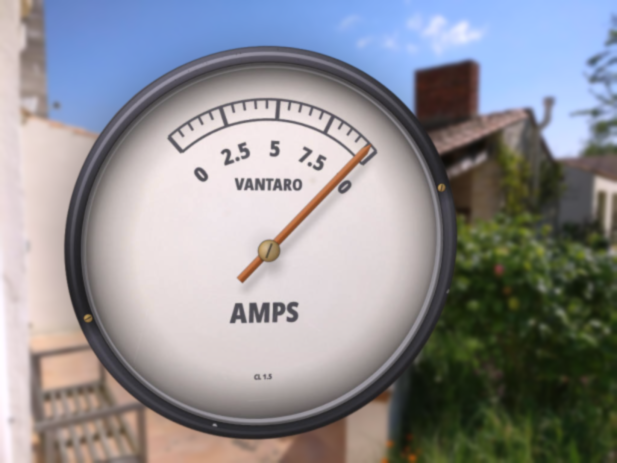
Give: 9.5; A
